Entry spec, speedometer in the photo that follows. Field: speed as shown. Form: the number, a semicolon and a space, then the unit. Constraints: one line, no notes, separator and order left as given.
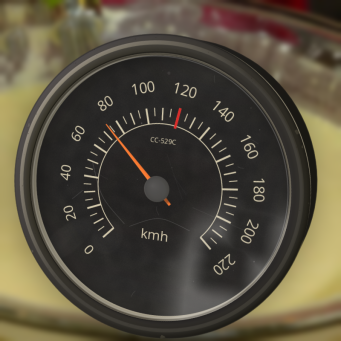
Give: 75; km/h
